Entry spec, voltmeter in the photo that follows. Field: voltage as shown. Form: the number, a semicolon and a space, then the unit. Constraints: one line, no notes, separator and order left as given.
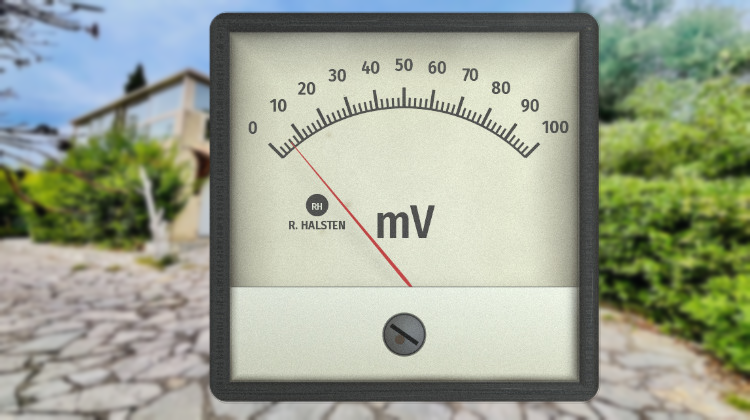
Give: 6; mV
